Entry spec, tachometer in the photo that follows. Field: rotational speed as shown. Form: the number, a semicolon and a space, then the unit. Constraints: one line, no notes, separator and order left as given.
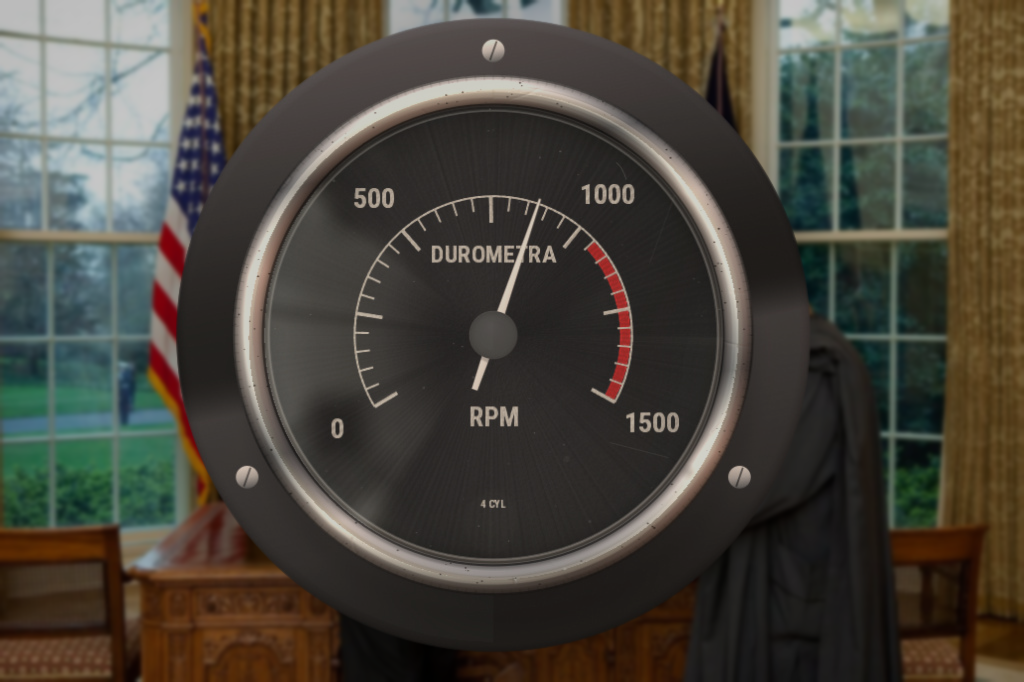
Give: 875; rpm
